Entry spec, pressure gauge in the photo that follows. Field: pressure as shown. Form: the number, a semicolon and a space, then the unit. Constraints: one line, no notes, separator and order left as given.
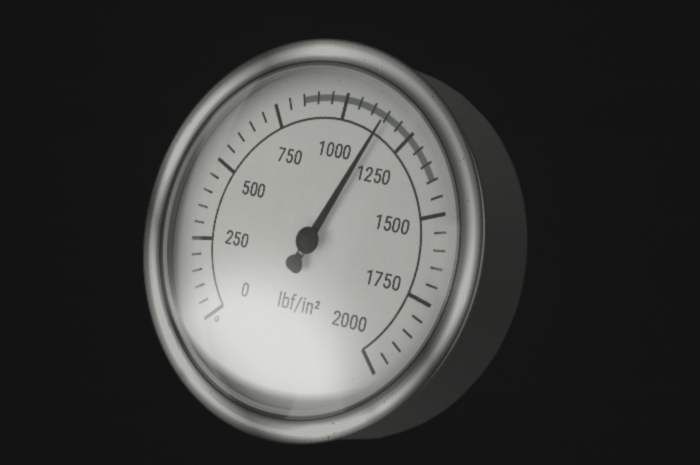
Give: 1150; psi
